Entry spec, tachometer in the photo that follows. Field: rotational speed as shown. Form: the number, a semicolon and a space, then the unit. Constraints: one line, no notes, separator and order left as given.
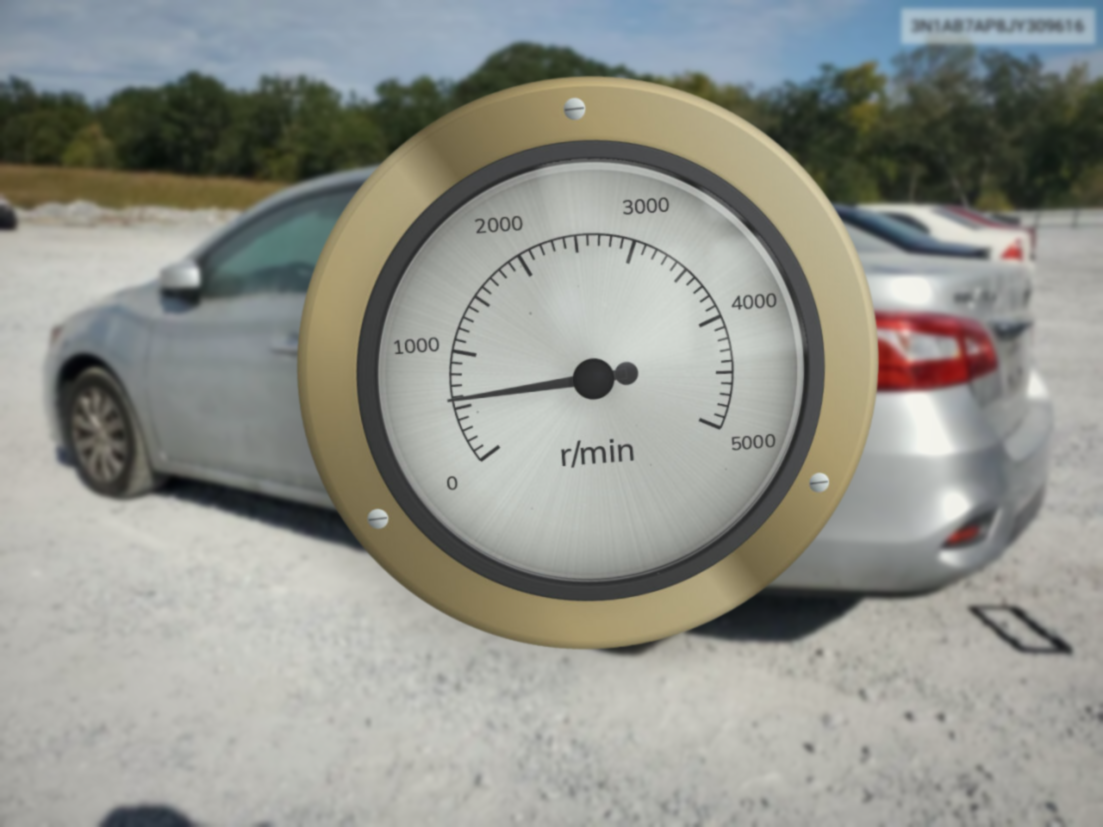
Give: 600; rpm
